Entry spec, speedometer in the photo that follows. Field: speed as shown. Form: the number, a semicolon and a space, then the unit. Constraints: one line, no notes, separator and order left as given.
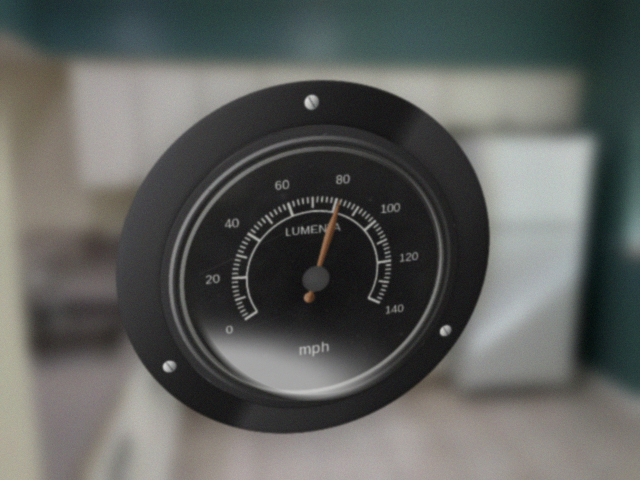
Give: 80; mph
